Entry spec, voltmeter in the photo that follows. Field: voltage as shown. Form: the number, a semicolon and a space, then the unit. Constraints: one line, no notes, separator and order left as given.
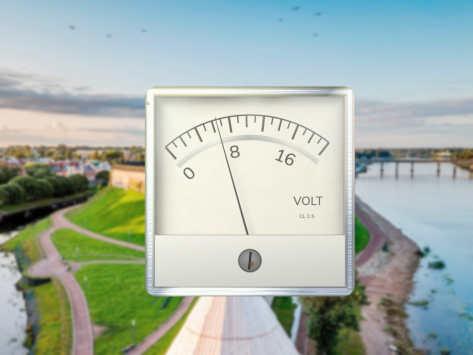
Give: 6.5; V
